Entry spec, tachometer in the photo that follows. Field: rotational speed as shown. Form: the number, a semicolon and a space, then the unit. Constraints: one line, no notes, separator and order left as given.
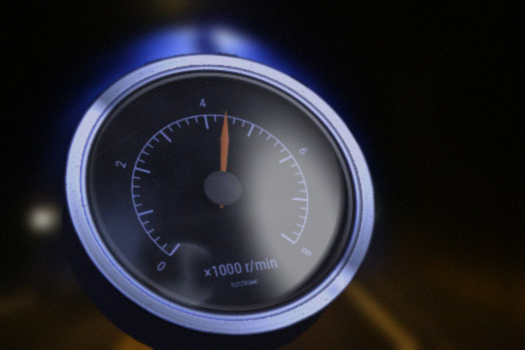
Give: 4400; rpm
